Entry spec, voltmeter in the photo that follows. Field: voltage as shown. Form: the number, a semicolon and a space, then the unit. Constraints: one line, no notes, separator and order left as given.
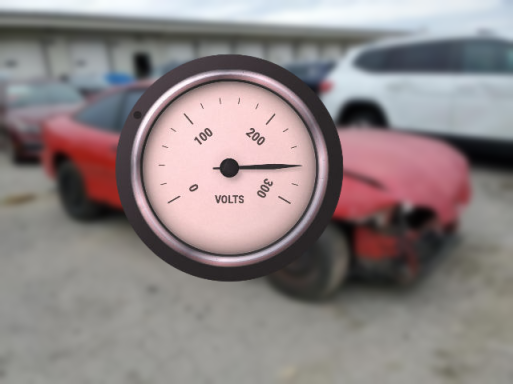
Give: 260; V
